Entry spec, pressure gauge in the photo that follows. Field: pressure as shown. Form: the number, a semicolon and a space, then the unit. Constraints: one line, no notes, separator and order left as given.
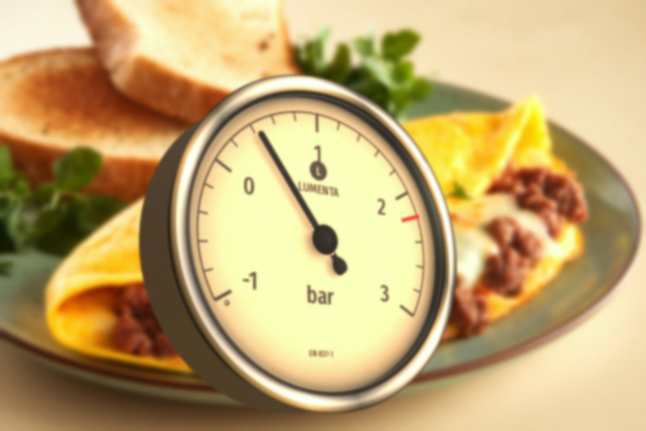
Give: 0.4; bar
